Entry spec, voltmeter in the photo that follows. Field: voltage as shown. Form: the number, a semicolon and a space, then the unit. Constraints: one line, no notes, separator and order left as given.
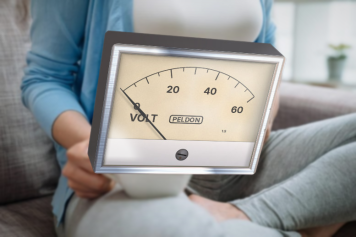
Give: 0; V
